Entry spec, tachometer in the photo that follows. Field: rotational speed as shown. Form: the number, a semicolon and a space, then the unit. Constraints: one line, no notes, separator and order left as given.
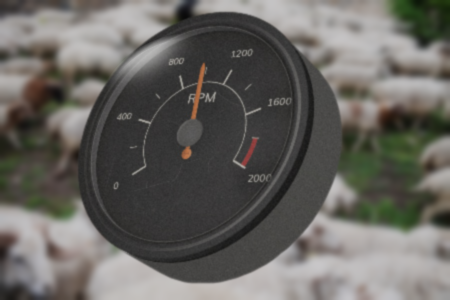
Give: 1000; rpm
